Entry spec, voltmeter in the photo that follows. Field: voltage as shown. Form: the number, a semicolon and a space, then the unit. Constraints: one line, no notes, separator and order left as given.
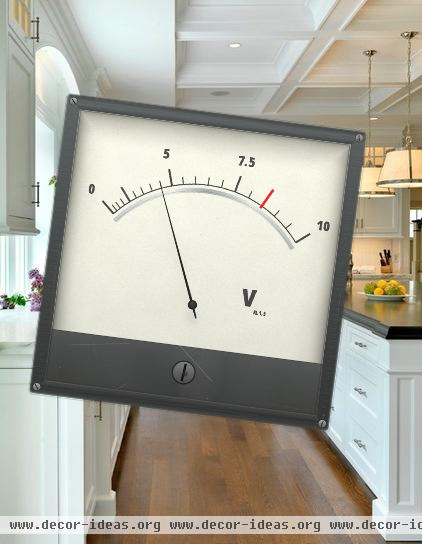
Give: 4.5; V
